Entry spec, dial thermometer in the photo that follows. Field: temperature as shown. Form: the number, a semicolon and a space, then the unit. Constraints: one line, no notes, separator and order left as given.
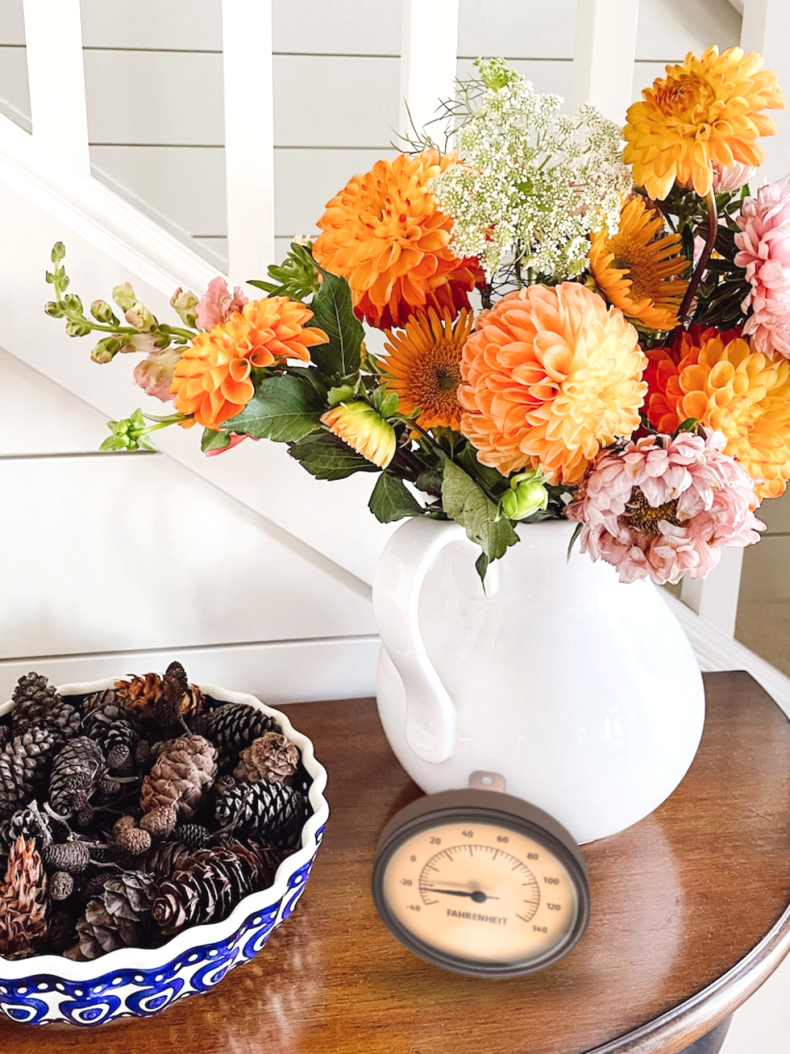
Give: -20; °F
